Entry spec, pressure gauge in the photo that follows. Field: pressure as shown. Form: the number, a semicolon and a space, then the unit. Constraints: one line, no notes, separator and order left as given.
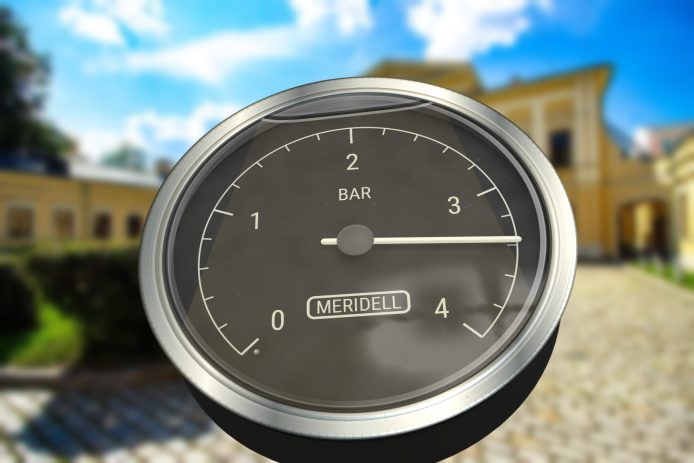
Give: 3.4; bar
